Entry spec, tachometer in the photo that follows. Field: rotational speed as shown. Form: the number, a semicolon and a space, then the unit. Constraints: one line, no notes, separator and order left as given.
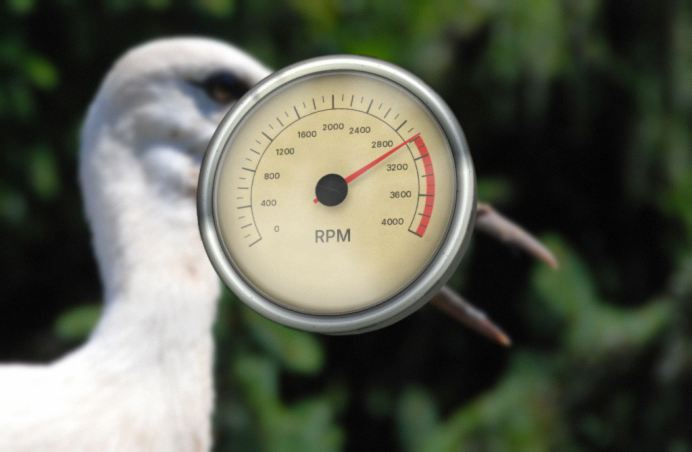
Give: 3000; rpm
